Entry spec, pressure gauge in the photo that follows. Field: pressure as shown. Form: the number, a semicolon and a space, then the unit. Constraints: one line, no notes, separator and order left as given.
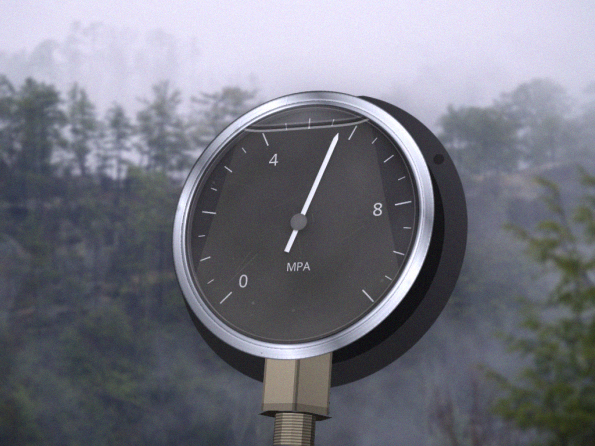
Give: 5.75; MPa
